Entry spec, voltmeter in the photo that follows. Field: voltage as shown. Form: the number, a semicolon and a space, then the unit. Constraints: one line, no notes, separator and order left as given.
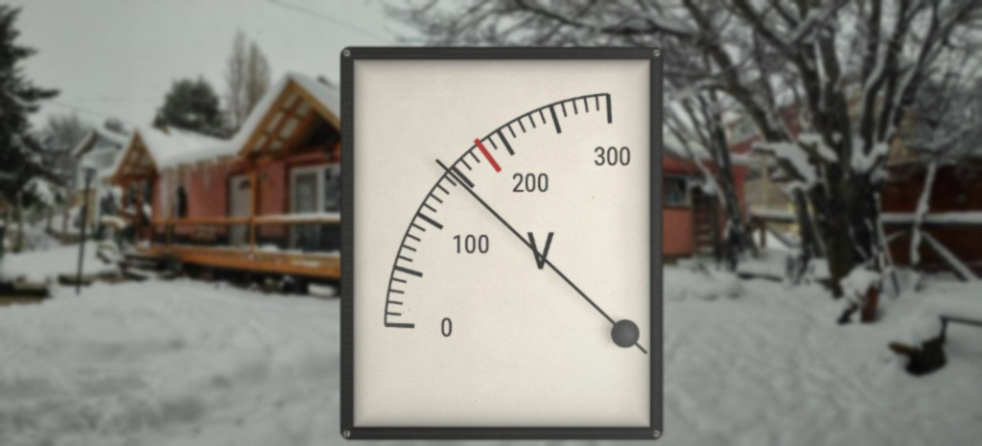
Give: 145; V
